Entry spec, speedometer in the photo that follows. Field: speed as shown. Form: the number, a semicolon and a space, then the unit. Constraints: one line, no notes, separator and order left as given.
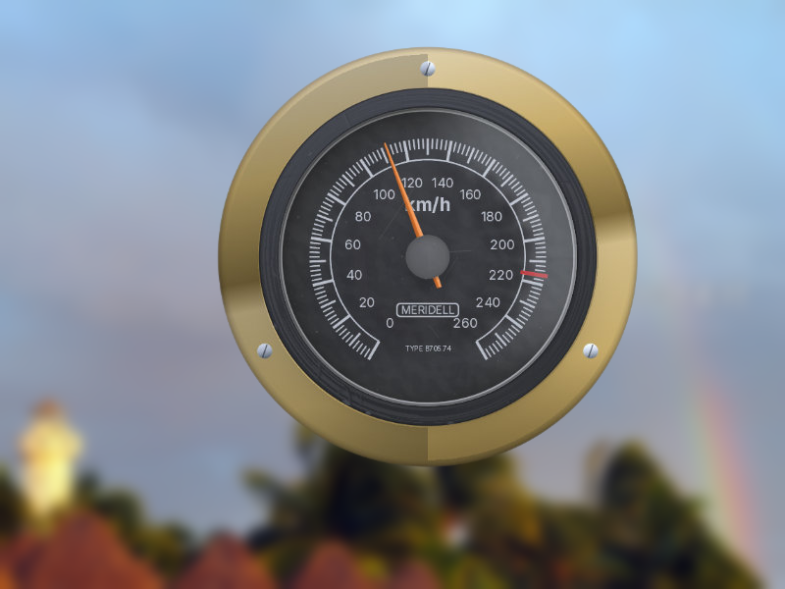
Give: 112; km/h
